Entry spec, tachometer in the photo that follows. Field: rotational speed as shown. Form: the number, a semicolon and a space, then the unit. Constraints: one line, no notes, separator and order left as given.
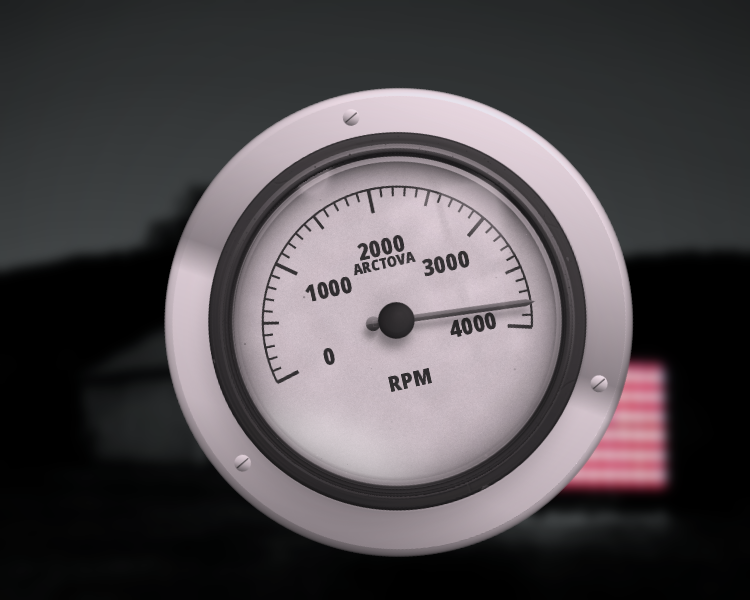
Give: 3800; rpm
